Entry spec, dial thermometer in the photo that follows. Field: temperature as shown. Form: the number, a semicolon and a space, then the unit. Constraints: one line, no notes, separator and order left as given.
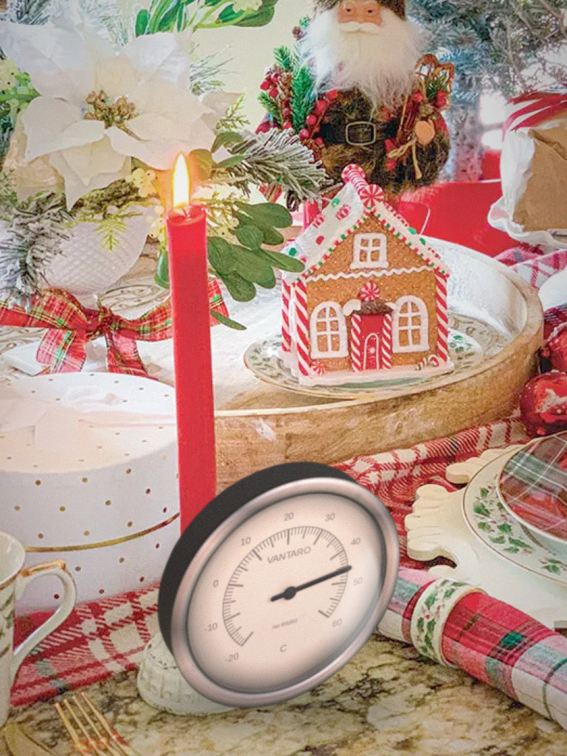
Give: 45; °C
